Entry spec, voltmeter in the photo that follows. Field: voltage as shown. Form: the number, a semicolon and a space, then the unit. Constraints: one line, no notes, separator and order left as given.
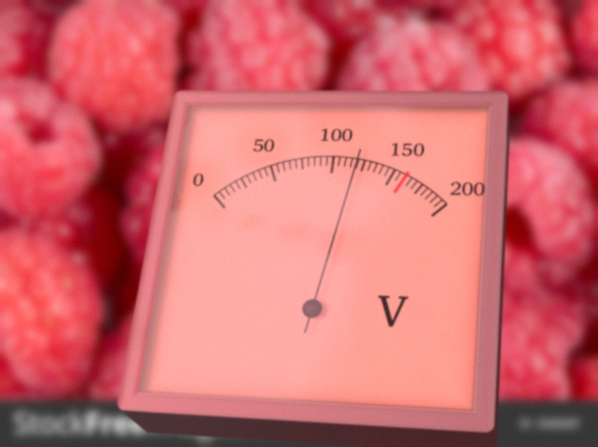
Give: 120; V
